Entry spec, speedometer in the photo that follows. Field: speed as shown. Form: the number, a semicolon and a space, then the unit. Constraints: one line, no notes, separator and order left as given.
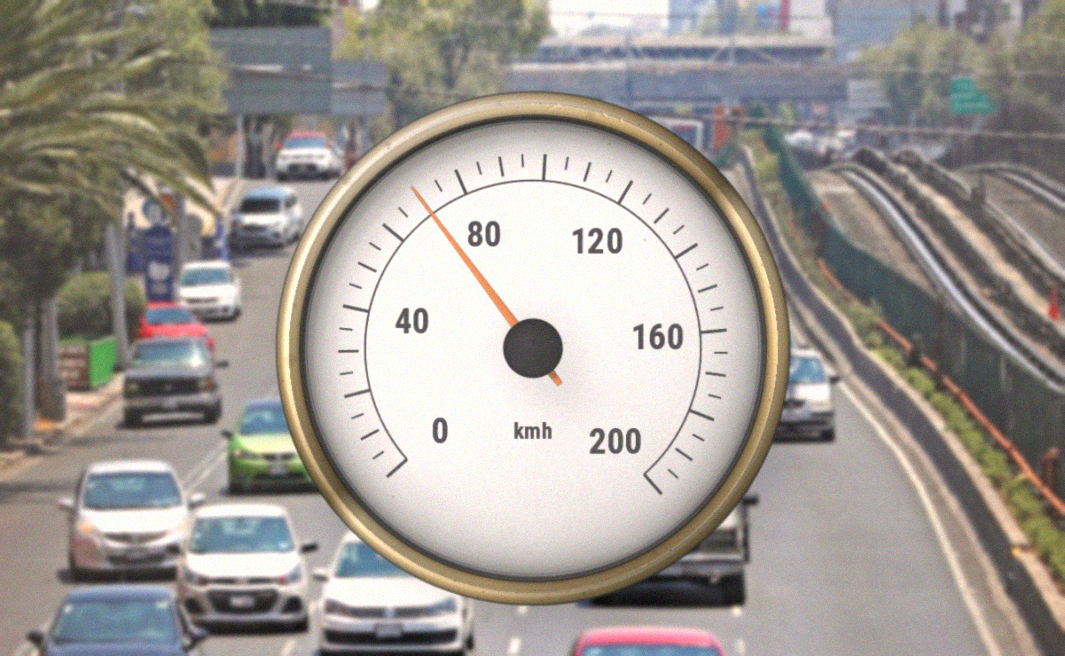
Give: 70; km/h
